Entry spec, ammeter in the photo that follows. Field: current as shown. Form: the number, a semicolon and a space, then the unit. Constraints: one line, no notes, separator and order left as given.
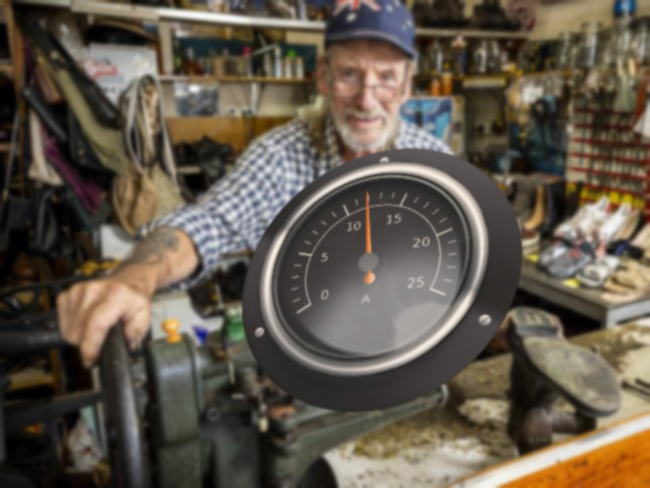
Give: 12; A
